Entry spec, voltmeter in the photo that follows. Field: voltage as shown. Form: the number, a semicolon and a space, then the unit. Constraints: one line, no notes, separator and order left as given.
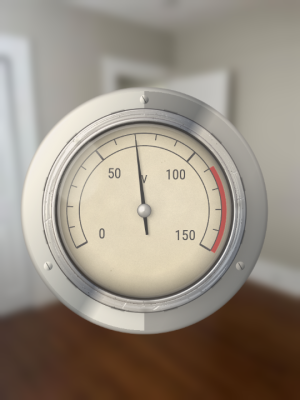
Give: 70; V
